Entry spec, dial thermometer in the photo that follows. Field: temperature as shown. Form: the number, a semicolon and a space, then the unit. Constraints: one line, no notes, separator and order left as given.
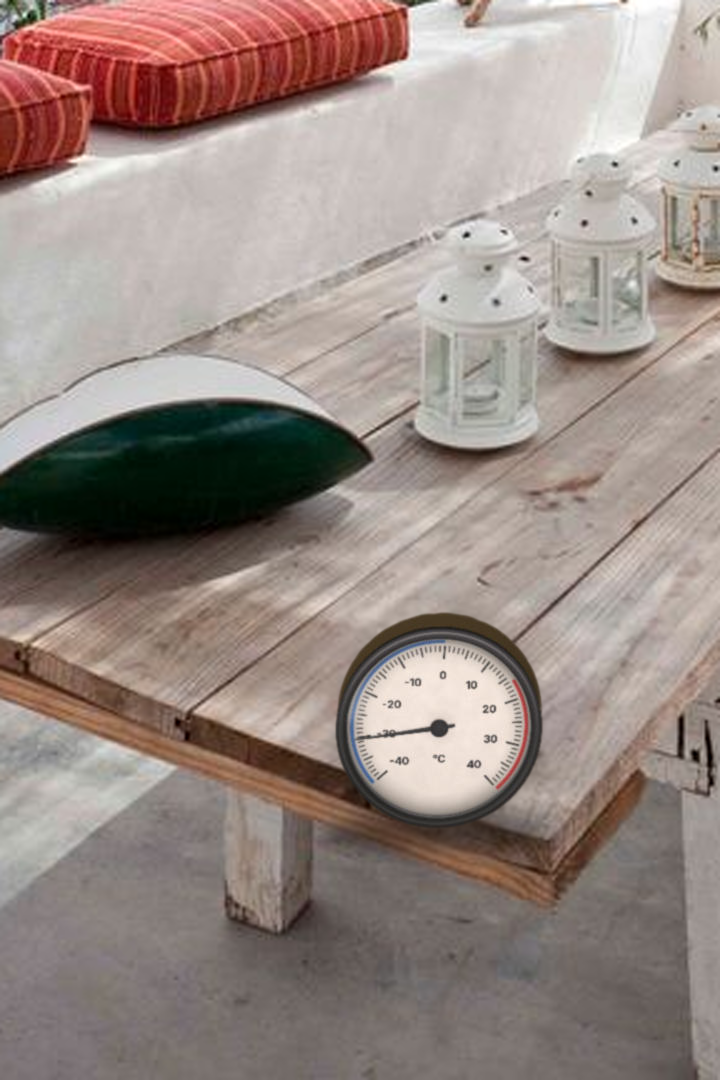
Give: -30; °C
